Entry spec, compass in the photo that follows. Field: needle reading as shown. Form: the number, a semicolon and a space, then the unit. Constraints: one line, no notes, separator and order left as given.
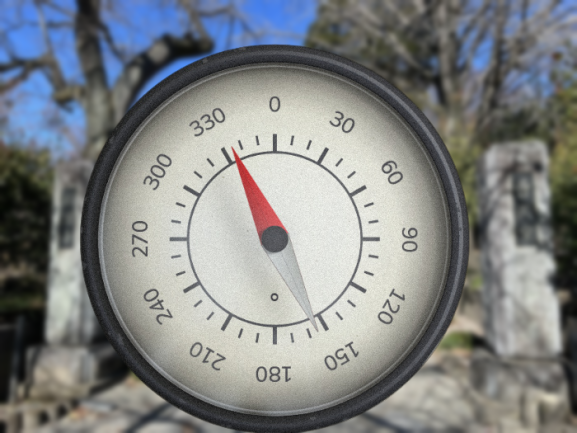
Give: 335; °
